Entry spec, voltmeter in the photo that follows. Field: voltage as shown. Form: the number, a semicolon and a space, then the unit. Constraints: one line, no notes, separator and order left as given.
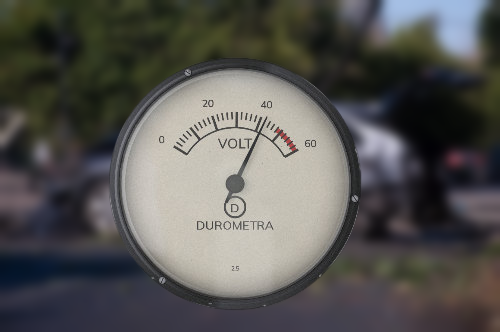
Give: 42; V
